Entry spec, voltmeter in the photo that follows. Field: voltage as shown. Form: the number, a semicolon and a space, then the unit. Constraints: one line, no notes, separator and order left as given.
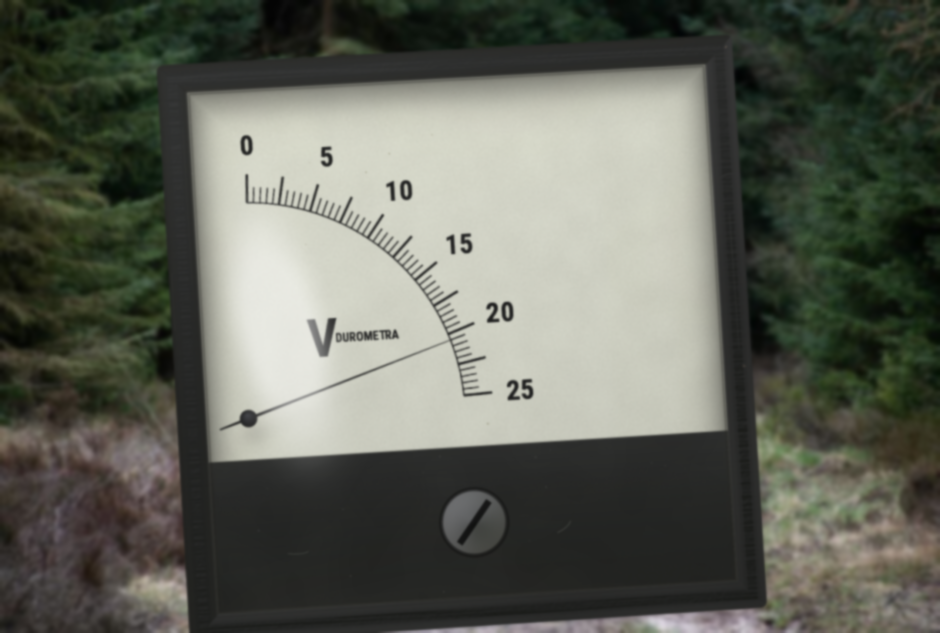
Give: 20.5; V
